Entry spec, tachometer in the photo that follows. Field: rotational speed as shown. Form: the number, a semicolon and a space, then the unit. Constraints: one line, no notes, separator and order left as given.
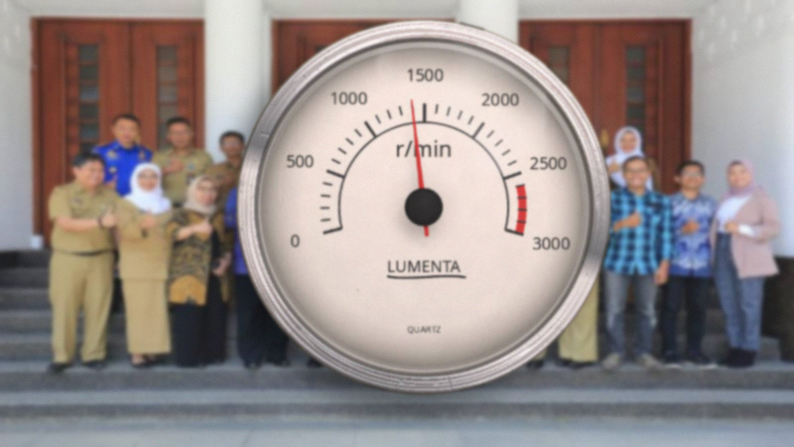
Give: 1400; rpm
